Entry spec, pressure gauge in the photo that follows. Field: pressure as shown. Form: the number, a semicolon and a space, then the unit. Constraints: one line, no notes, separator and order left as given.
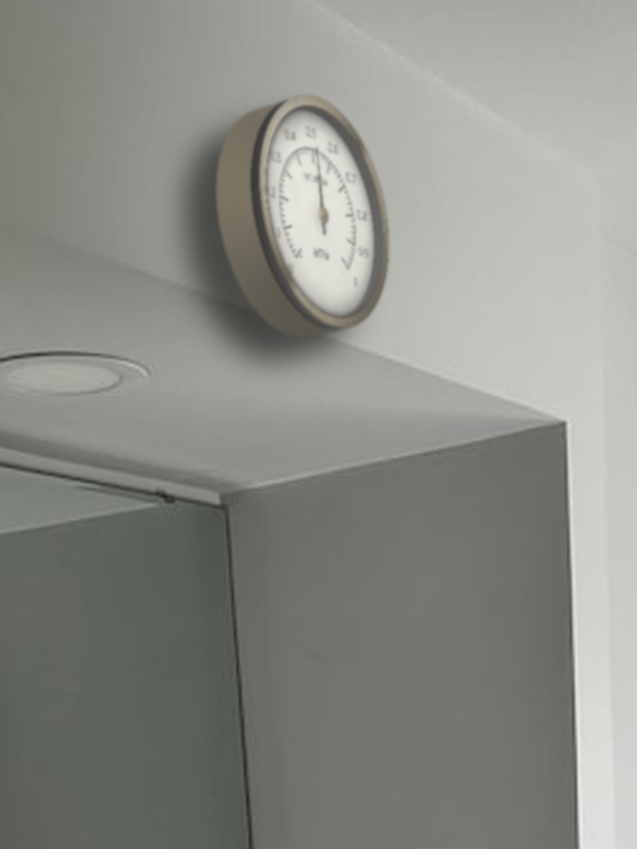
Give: 0.5; MPa
